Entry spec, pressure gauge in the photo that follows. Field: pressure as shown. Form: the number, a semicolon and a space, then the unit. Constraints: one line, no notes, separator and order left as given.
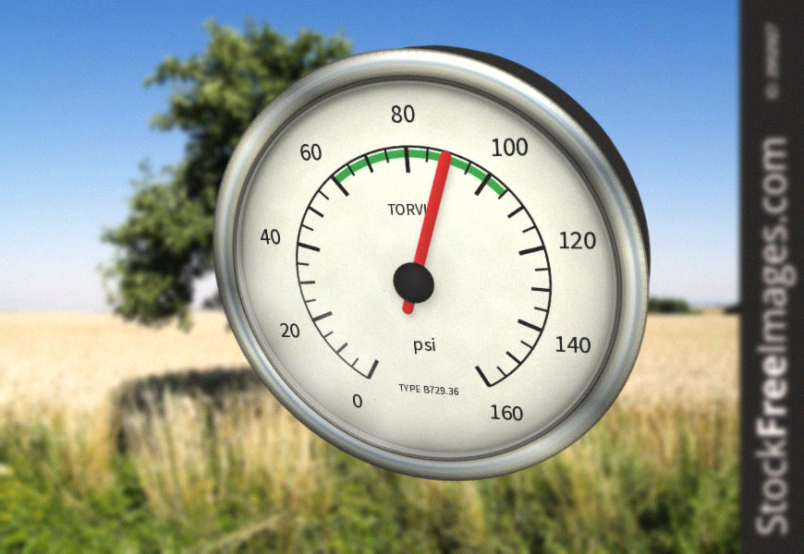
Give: 90; psi
